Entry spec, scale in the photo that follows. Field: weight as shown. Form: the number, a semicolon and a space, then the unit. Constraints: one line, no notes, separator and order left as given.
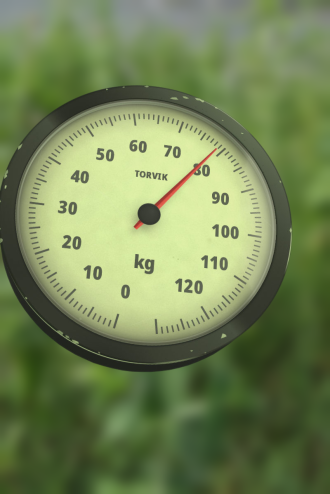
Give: 79; kg
